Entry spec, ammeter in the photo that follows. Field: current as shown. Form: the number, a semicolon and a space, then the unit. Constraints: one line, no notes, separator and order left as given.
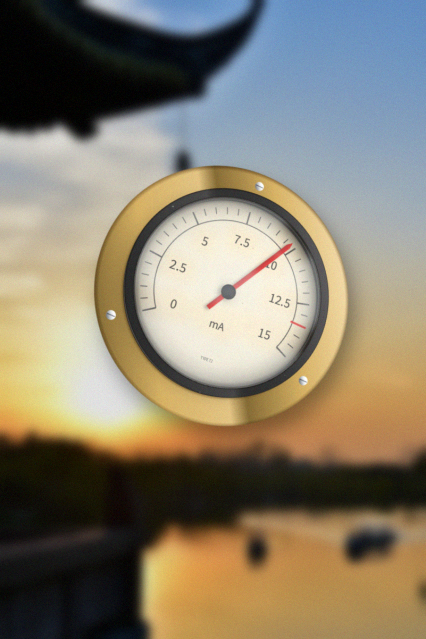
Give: 9.75; mA
